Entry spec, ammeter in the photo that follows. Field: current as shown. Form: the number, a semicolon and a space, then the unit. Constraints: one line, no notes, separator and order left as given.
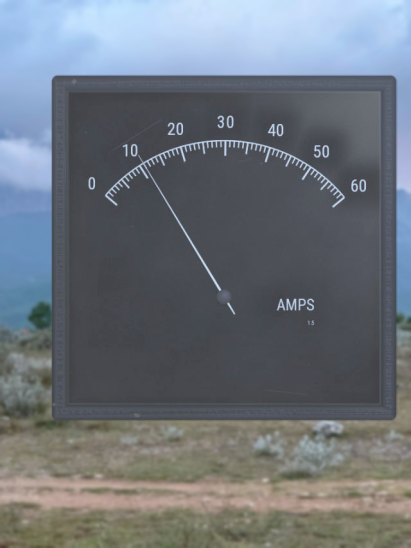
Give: 11; A
